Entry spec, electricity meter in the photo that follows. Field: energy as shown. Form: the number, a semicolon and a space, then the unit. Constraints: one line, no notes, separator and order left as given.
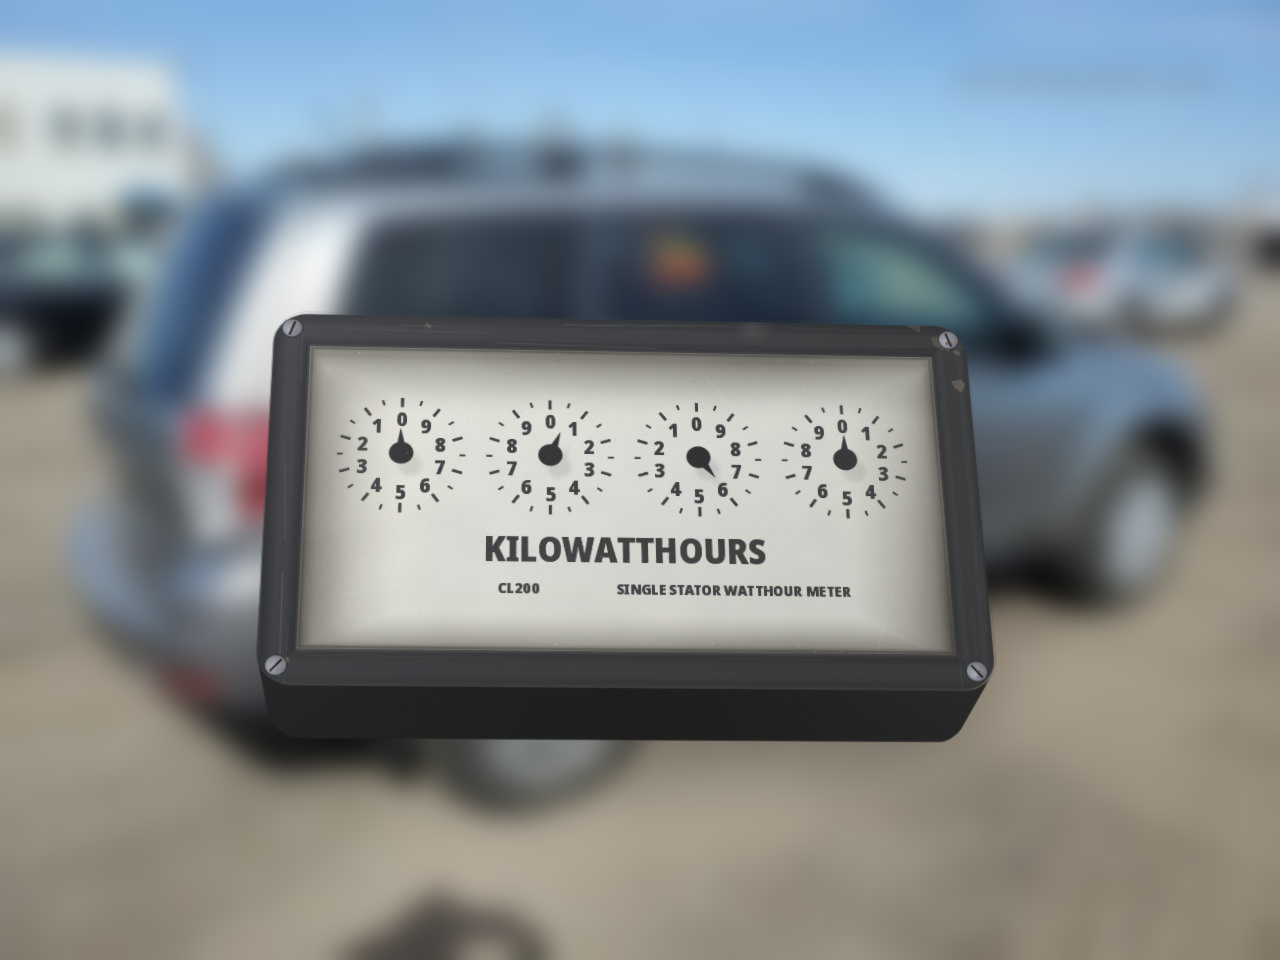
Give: 60; kWh
